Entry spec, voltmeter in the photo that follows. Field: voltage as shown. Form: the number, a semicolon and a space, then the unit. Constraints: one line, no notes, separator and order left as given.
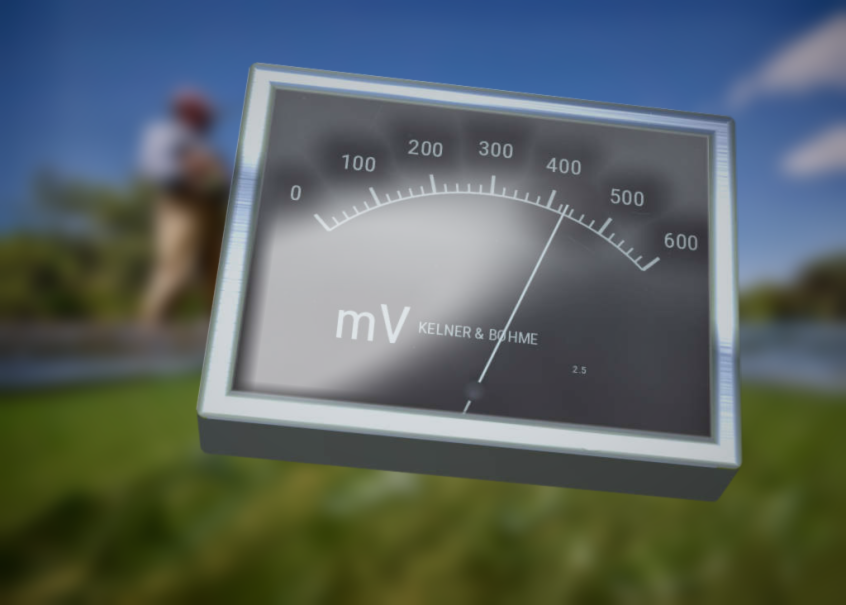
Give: 430; mV
